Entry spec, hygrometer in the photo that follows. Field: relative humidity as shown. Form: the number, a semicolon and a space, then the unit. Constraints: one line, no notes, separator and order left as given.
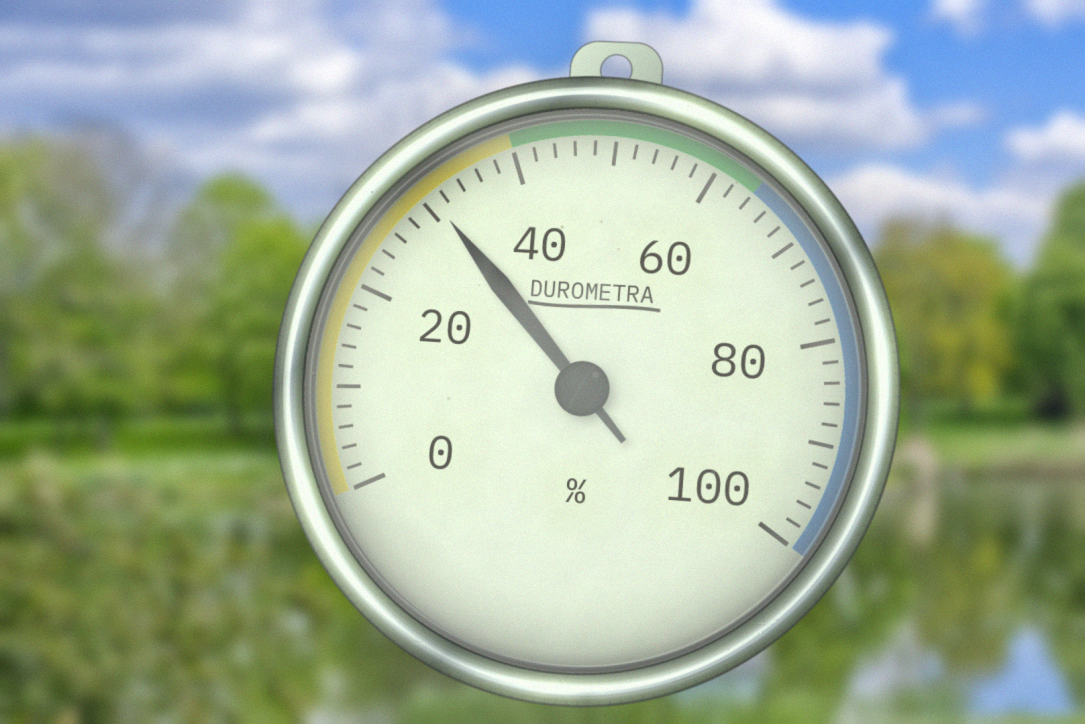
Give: 31; %
